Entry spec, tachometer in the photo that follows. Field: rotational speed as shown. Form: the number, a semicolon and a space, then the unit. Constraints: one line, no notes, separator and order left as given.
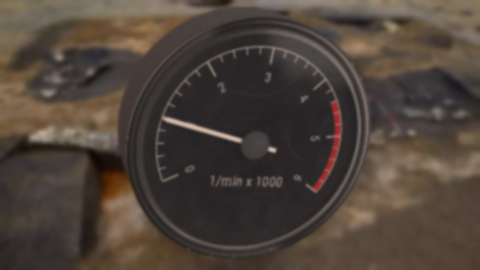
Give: 1000; rpm
